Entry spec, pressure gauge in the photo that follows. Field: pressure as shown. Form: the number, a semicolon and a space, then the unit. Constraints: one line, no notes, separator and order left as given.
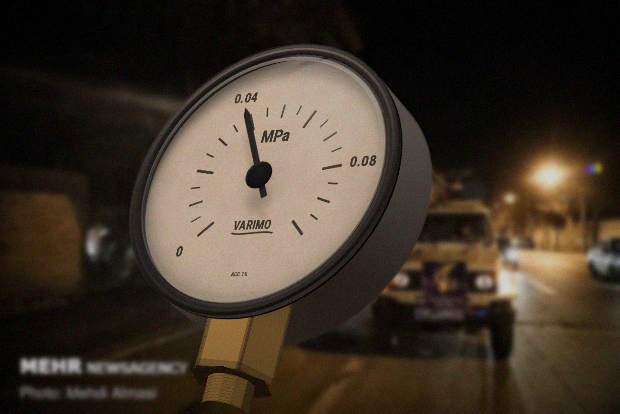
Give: 0.04; MPa
